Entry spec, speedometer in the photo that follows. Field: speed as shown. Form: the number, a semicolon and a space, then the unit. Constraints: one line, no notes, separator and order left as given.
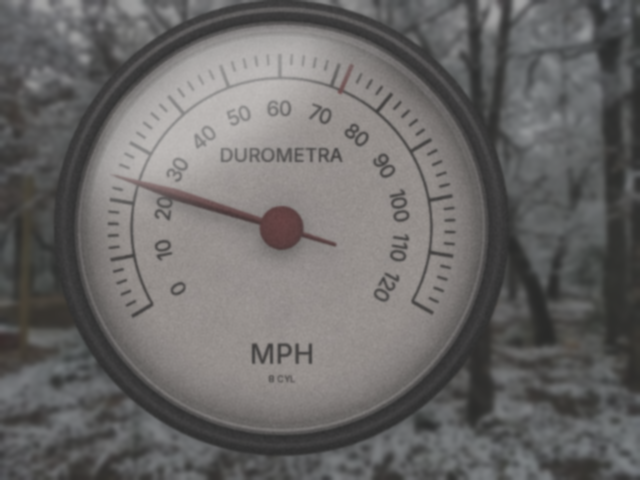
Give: 24; mph
